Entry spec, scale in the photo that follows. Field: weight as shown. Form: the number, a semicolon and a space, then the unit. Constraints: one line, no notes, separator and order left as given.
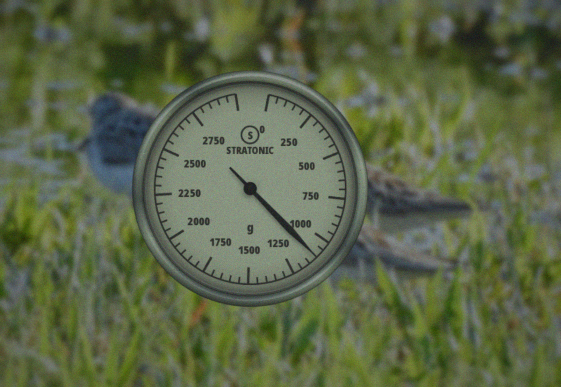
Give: 1100; g
